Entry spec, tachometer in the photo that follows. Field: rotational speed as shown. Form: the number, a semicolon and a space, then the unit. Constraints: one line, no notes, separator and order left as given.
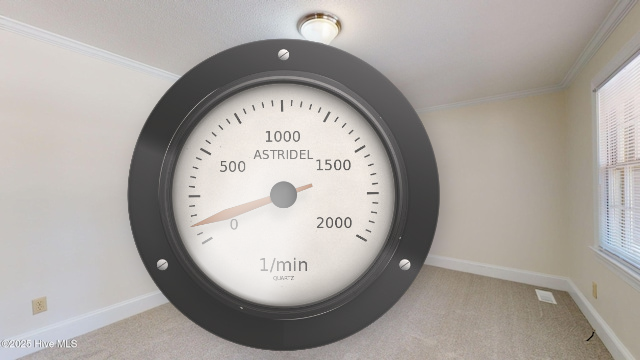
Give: 100; rpm
